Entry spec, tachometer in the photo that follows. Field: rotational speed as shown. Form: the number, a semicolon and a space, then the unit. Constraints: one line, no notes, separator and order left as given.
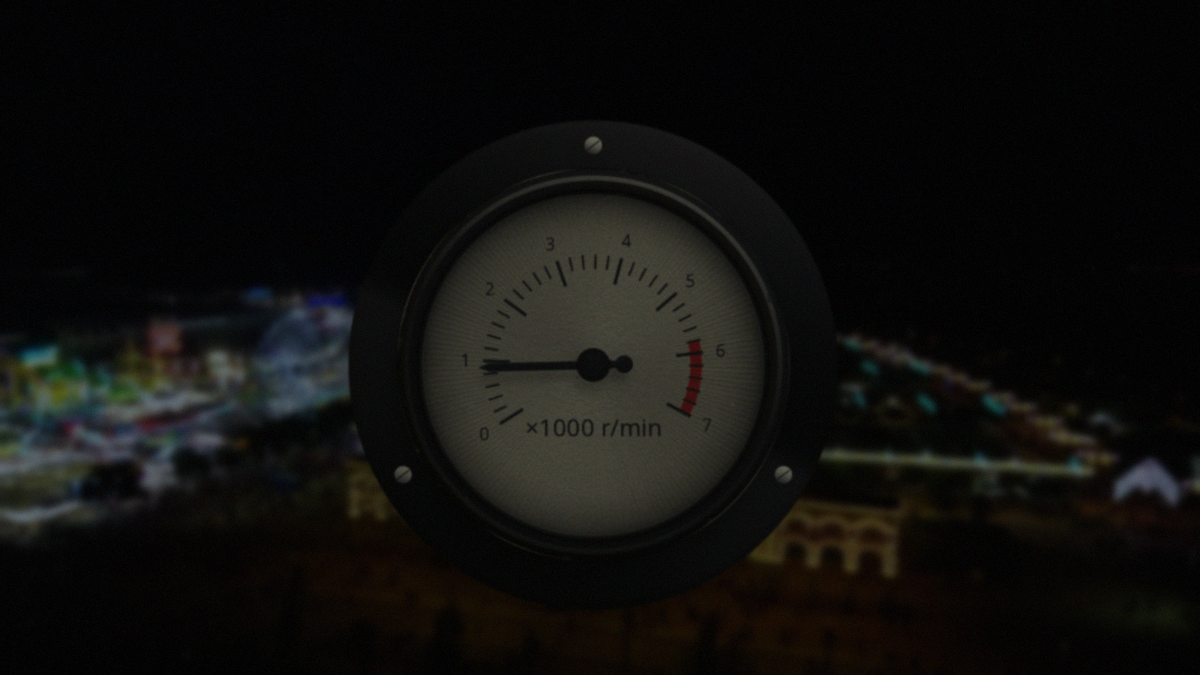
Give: 900; rpm
